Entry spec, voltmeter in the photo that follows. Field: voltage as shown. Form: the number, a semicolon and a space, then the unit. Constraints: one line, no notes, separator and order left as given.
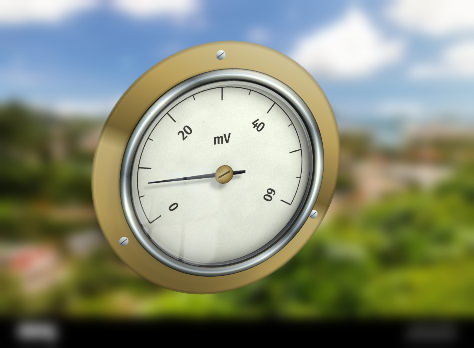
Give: 7.5; mV
